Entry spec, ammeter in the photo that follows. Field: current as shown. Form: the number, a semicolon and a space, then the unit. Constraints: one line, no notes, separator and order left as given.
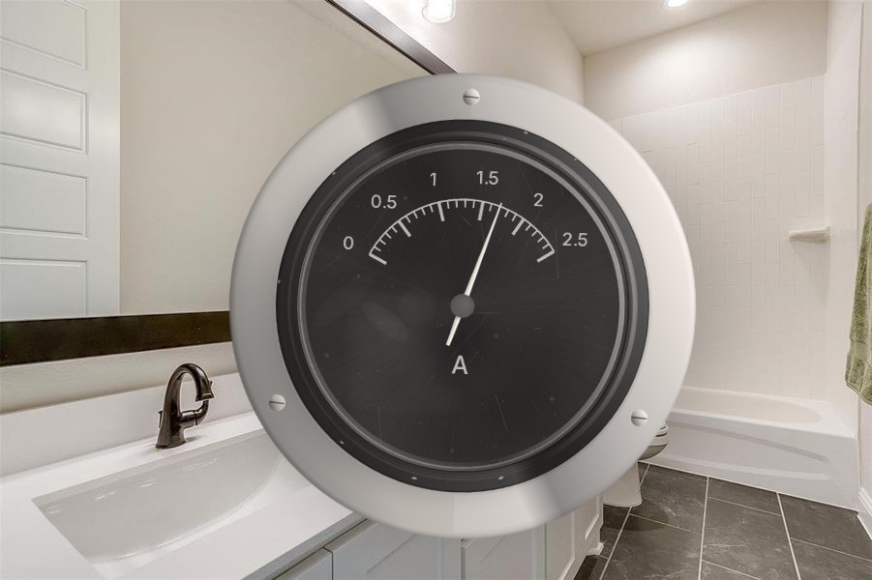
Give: 1.7; A
